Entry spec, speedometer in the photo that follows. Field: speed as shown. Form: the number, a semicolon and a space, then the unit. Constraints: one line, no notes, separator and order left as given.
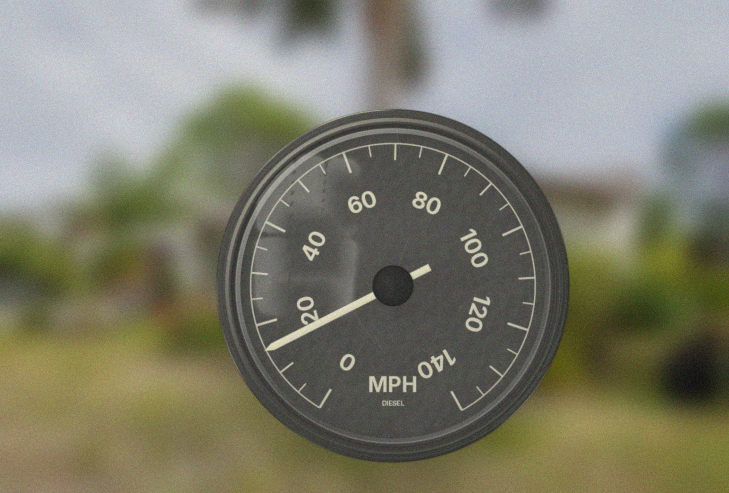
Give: 15; mph
